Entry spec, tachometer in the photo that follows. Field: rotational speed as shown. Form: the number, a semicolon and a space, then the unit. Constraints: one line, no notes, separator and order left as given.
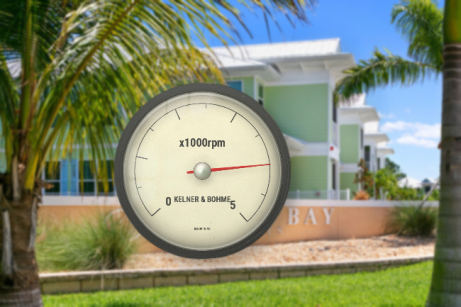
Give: 4000; rpm
